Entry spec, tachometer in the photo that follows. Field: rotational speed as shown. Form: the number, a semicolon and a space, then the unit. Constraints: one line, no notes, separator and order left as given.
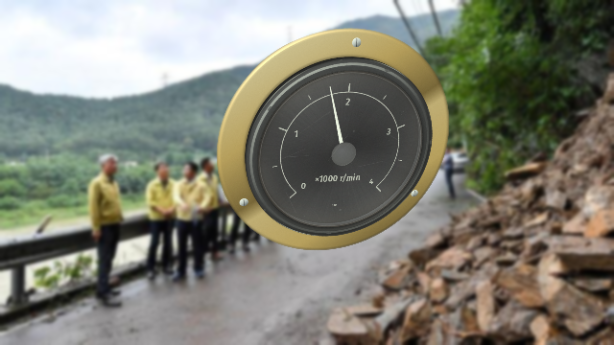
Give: 1750; rpm
